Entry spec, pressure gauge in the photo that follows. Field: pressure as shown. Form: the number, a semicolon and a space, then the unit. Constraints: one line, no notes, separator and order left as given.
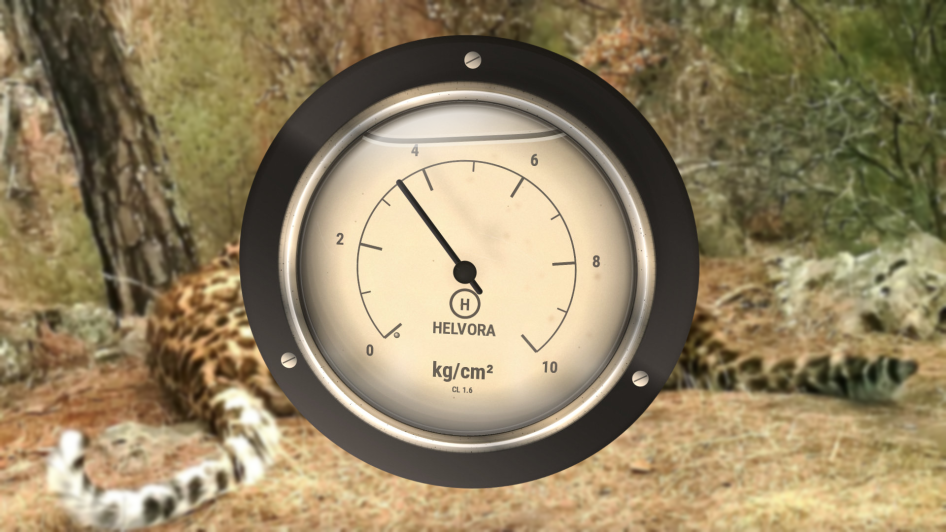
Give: 3.5; kg/cm²
